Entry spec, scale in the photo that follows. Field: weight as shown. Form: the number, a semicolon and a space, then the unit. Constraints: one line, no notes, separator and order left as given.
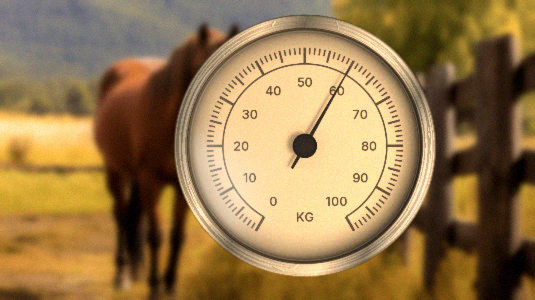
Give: 60; kg
